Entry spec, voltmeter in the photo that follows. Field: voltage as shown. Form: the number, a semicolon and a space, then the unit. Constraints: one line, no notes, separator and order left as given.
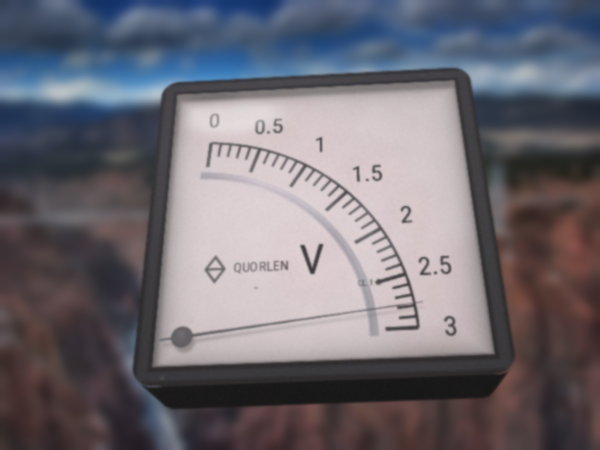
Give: 2.8; V
